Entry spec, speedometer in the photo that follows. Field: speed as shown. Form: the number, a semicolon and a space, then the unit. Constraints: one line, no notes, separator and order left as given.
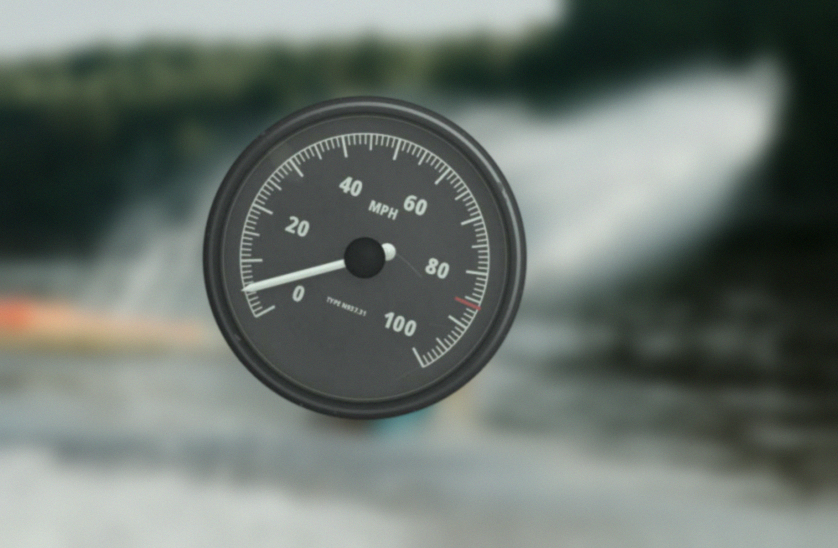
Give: 5; mph
